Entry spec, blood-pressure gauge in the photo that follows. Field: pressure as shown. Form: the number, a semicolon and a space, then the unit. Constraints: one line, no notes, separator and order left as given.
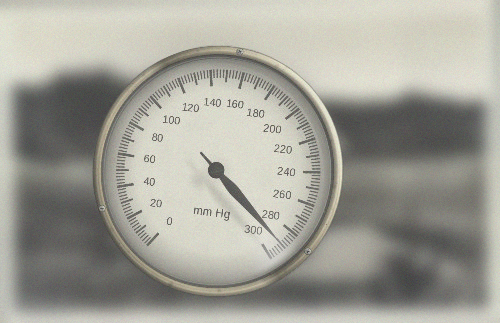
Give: 290; mmHg
